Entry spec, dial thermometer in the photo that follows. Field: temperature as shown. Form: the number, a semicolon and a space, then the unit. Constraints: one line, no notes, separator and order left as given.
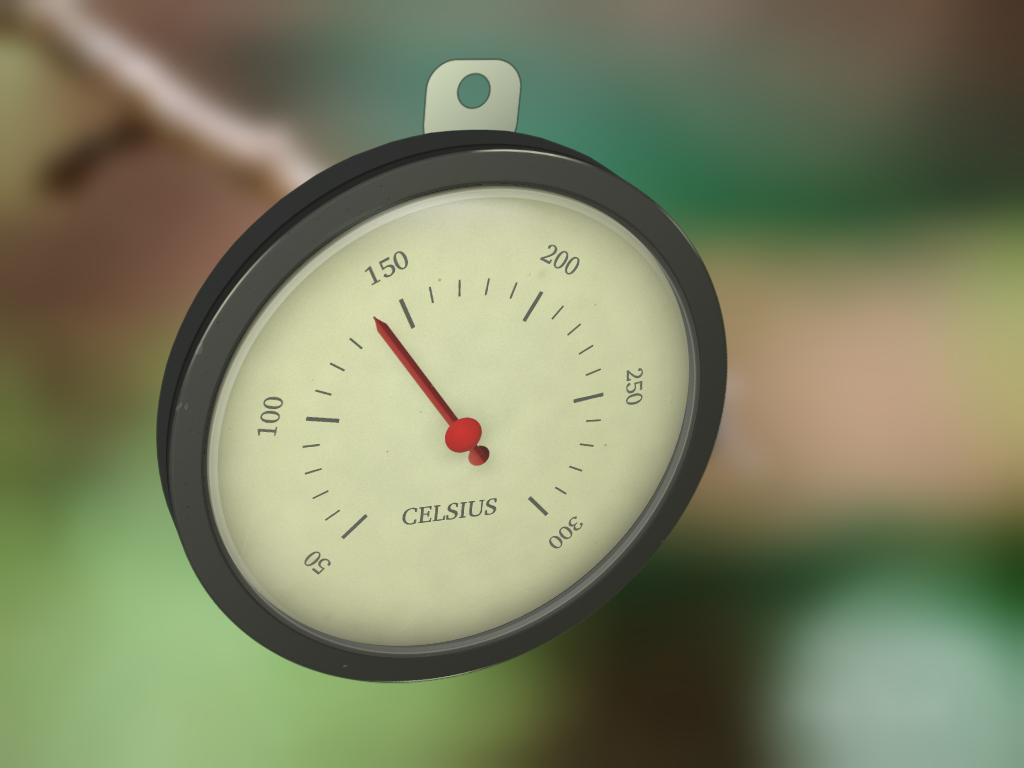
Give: 140; °C
